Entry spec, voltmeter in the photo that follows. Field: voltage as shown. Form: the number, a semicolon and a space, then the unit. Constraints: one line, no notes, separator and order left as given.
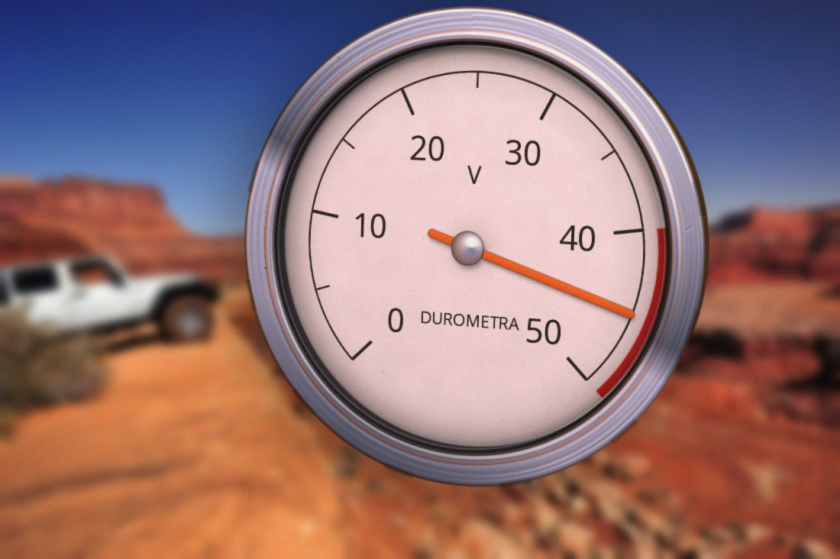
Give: 45; V
